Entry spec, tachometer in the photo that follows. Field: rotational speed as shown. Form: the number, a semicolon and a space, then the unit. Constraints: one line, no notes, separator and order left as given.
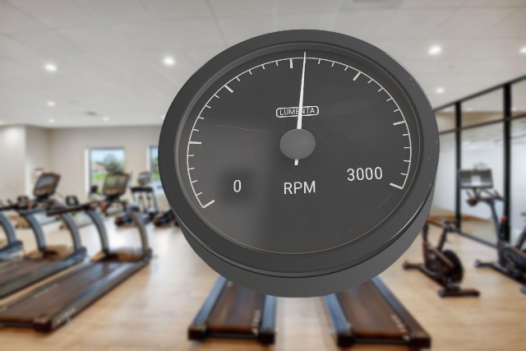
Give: 1600; rpm
